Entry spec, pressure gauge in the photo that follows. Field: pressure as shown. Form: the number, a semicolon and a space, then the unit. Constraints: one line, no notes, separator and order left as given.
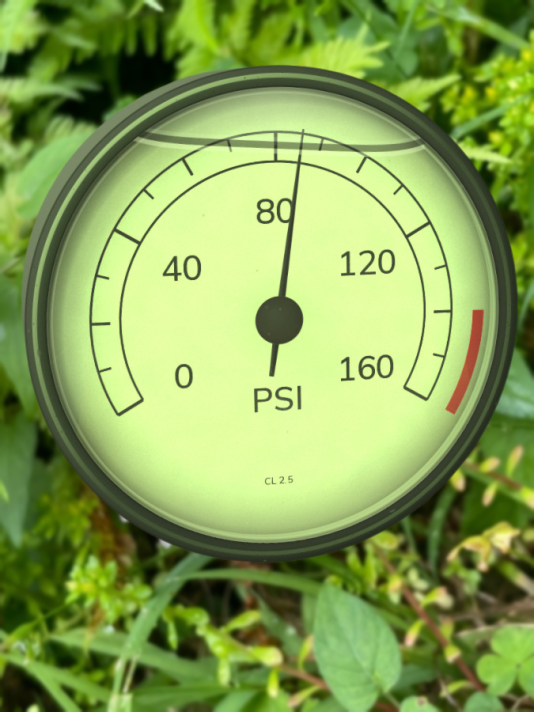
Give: 85; psi
